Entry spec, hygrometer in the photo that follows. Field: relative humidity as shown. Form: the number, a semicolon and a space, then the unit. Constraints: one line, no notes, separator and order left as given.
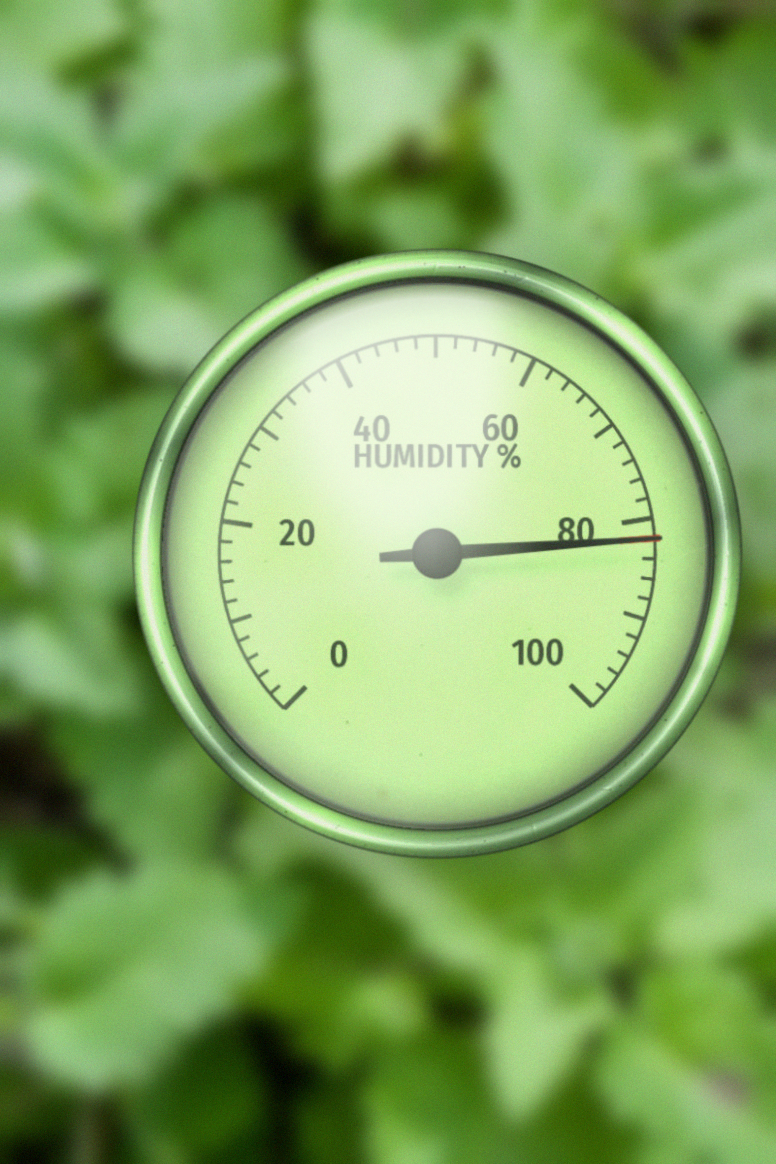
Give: 82; %
